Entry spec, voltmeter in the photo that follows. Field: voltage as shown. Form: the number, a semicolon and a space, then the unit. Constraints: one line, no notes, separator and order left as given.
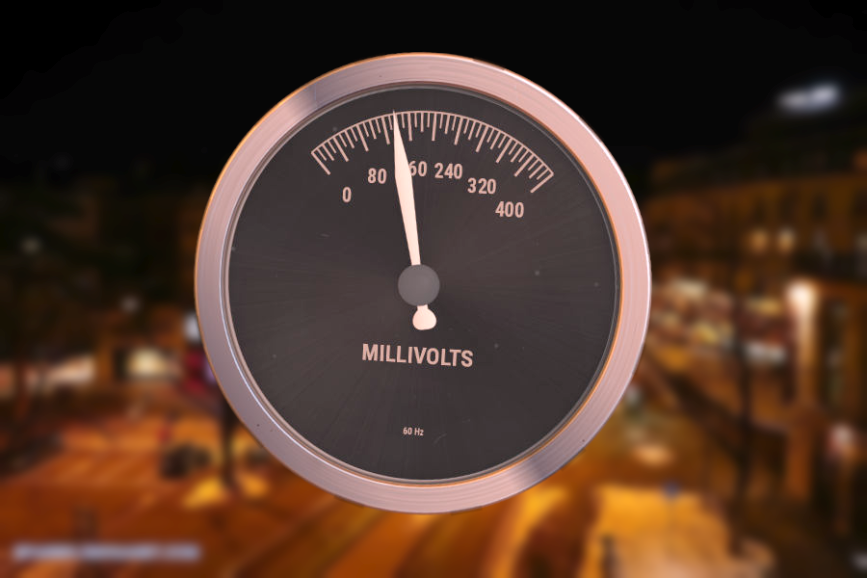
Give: 140; mV
